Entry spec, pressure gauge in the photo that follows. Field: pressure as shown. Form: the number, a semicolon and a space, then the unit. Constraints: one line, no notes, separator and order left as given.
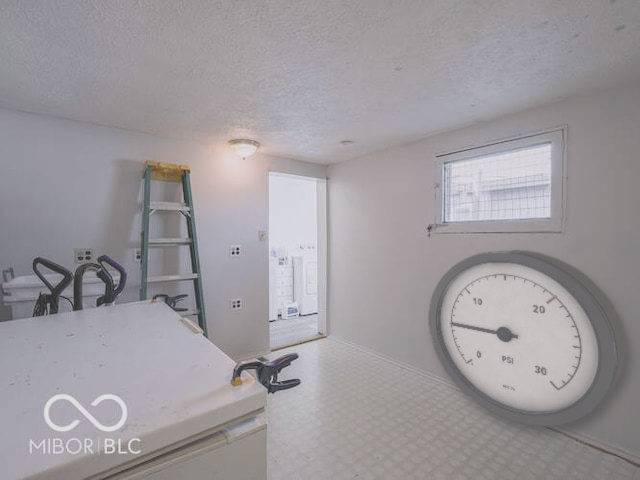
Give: 5; psi
